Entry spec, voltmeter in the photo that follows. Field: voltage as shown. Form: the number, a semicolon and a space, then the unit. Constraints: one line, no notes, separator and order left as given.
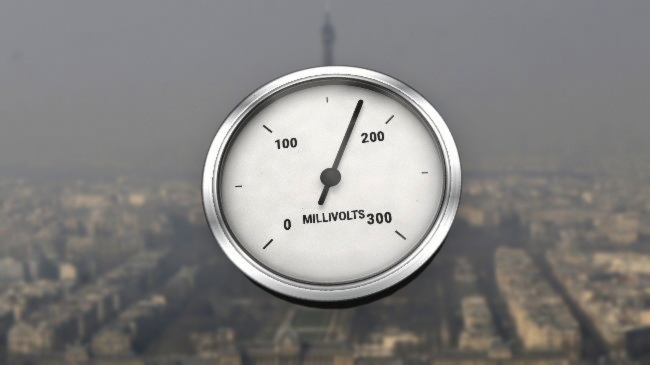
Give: 175; mV
